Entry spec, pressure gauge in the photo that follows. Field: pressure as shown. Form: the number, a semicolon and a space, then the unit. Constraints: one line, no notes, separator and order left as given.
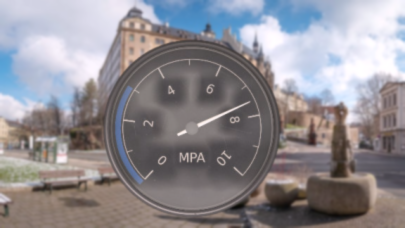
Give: 7.5; MPa
